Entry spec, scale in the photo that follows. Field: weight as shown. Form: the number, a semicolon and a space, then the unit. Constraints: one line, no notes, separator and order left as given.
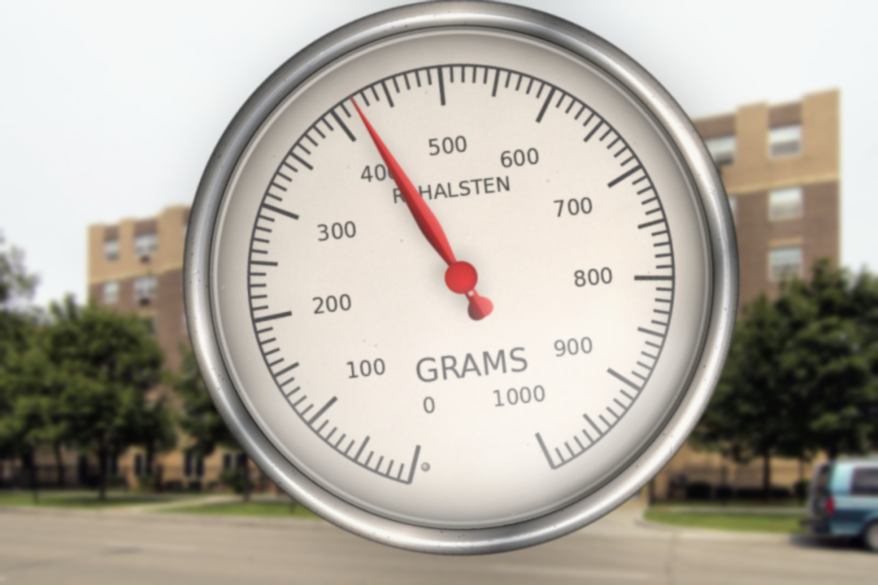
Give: 420; g
